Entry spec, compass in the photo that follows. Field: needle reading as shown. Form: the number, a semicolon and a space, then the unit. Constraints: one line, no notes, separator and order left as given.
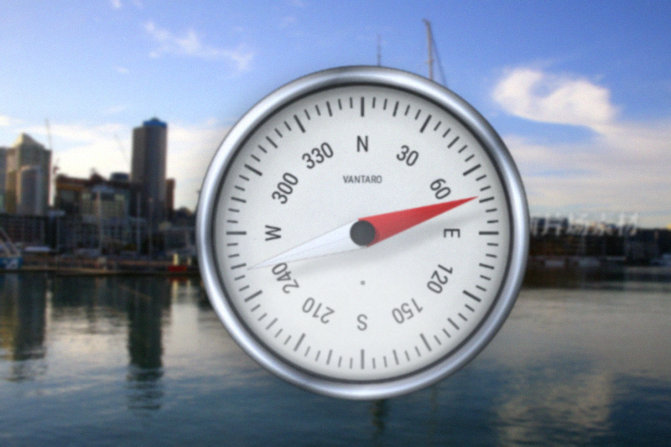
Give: 72.5; °
